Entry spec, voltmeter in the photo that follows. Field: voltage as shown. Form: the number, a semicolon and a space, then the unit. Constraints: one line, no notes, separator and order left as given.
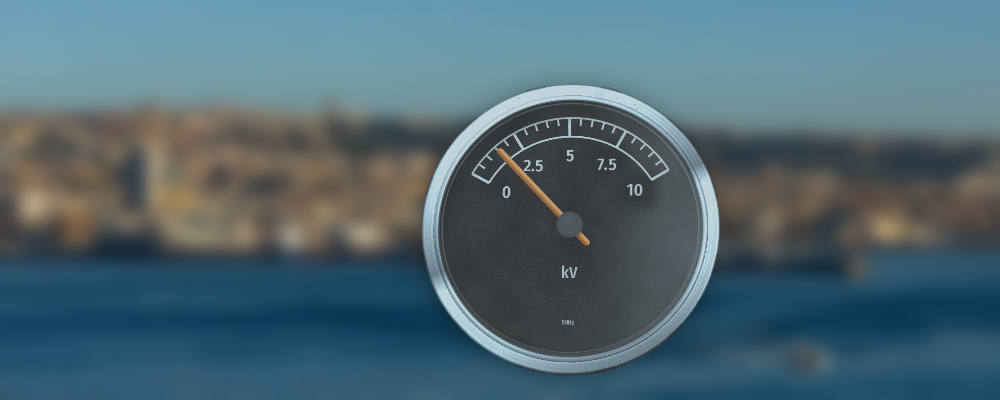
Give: 1.5; kV
